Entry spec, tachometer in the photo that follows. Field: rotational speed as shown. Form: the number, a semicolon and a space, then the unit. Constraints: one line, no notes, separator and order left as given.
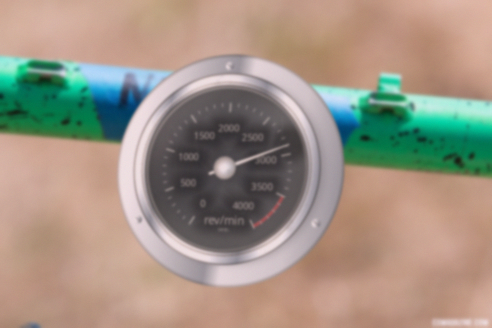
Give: 2900; rpm
